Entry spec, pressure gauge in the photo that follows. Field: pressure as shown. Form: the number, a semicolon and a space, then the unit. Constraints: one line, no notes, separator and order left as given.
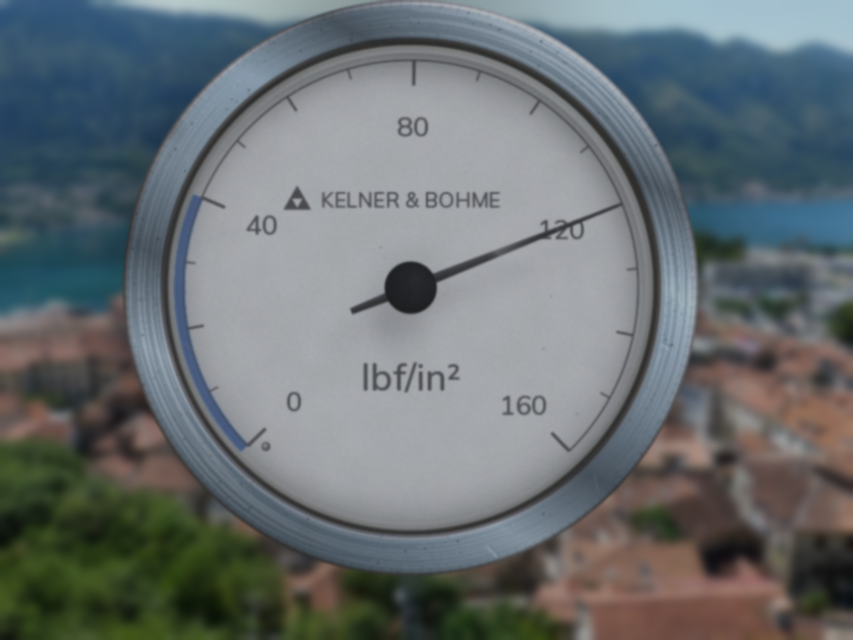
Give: 120; psi
